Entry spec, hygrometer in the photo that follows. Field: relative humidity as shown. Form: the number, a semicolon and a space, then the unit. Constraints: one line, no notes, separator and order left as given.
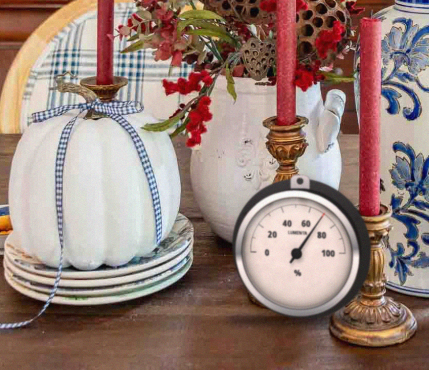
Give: 70; %
